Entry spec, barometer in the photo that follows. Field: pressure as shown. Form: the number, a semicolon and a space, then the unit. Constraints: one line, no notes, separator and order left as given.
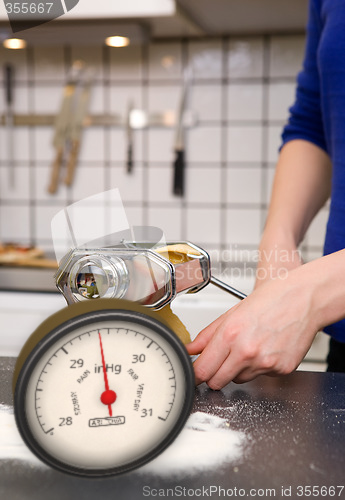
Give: 29.4; inHg
